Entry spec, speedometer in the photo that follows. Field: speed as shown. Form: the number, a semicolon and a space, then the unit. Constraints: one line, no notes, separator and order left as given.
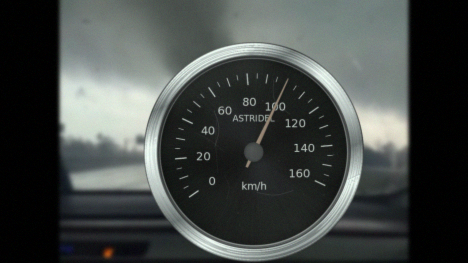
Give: 100; km/h
